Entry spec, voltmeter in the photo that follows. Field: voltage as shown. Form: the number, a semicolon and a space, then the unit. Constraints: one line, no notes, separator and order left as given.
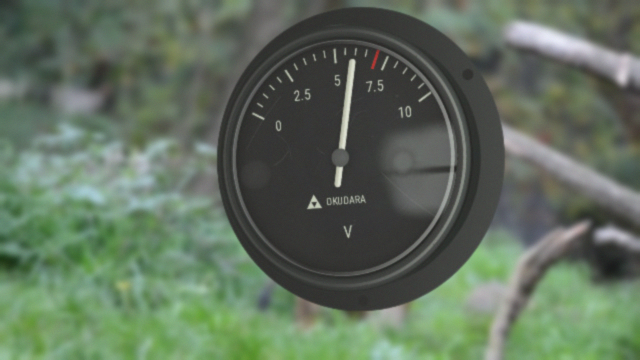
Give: 6; V
